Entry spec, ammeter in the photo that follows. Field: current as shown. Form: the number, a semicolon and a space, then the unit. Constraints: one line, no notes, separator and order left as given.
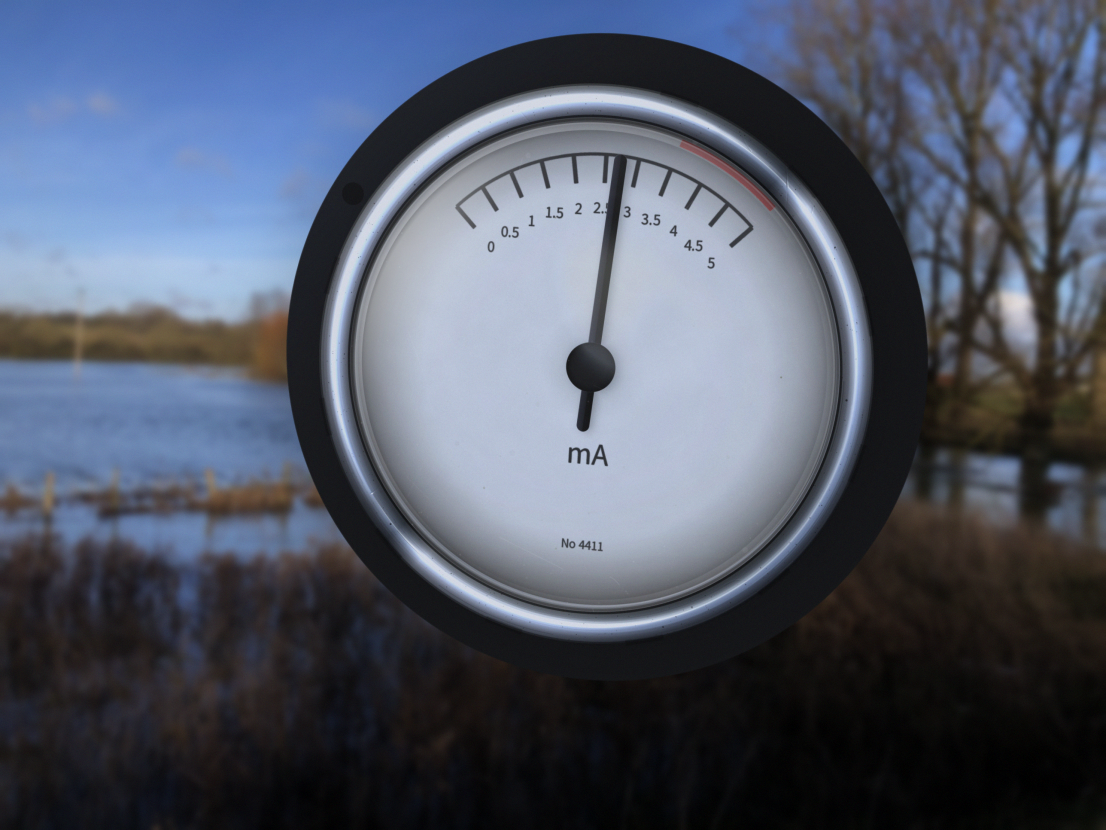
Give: 2.75; mA
